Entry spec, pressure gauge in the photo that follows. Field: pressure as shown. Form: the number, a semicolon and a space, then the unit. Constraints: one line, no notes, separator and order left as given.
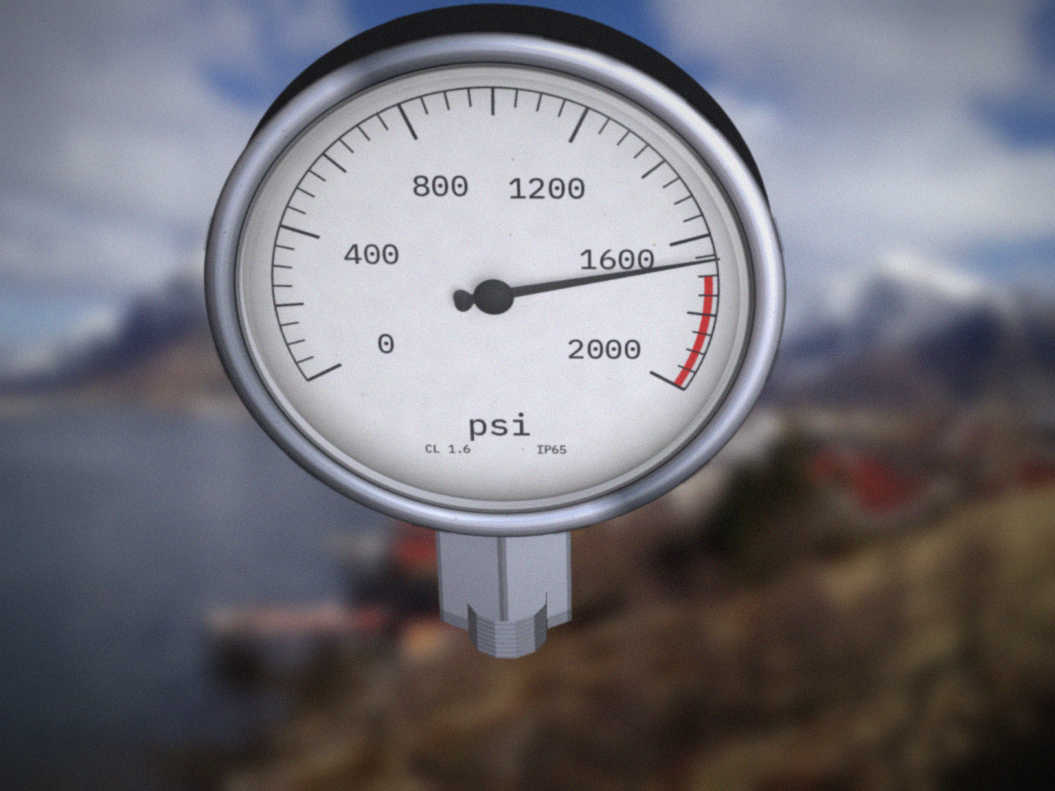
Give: 1650; psi
